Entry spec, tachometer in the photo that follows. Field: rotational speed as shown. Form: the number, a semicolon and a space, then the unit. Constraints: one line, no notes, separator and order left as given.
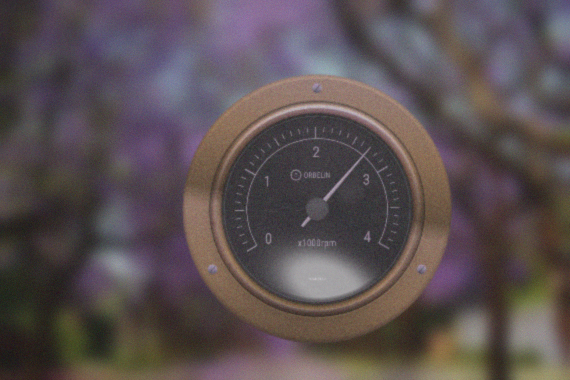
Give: 2700; rpm
